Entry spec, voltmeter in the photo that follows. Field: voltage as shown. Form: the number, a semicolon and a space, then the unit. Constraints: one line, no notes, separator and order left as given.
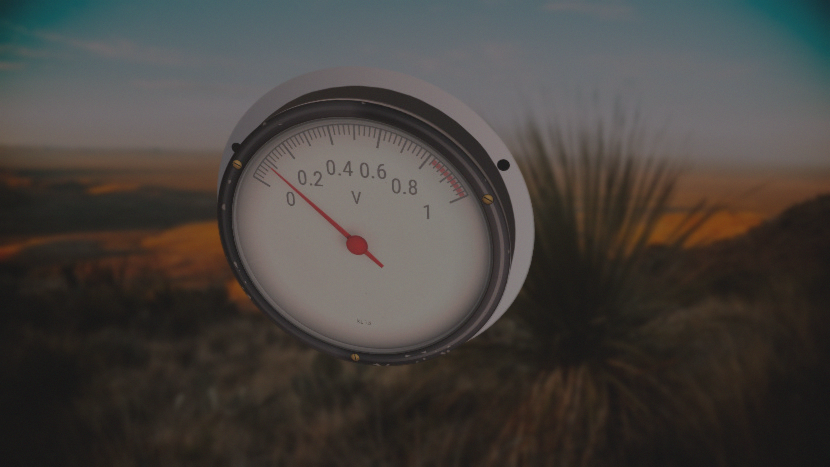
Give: 0.1; V
